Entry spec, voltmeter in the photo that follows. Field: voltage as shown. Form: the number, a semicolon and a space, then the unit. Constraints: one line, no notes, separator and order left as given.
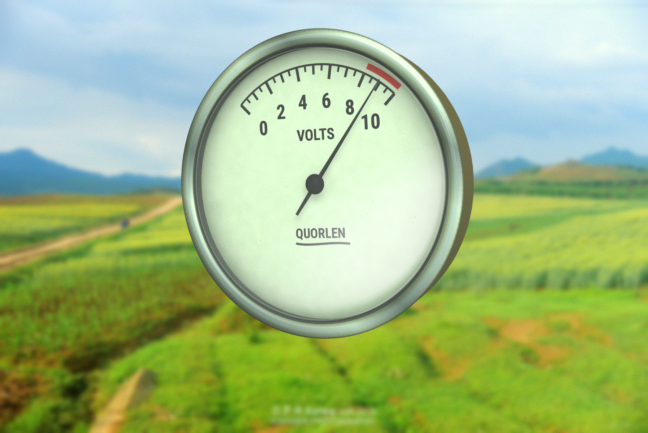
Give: 9; V
